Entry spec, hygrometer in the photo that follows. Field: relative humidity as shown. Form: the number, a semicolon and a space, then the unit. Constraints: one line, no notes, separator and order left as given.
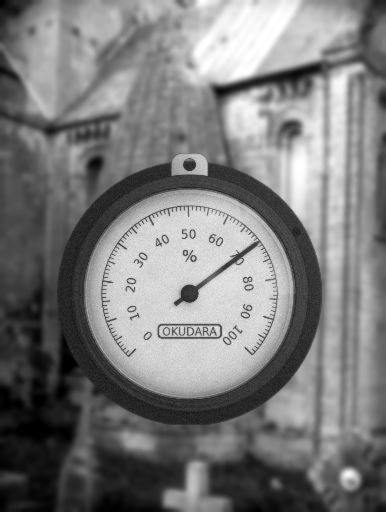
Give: 70; %
